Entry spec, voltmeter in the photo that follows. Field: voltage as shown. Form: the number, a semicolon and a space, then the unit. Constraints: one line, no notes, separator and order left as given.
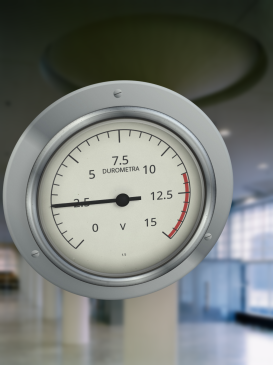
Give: 2.5; V
